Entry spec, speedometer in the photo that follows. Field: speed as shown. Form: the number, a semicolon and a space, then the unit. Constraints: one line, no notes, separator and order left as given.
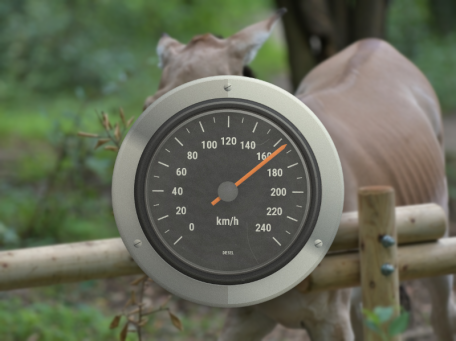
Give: 165; km/h
